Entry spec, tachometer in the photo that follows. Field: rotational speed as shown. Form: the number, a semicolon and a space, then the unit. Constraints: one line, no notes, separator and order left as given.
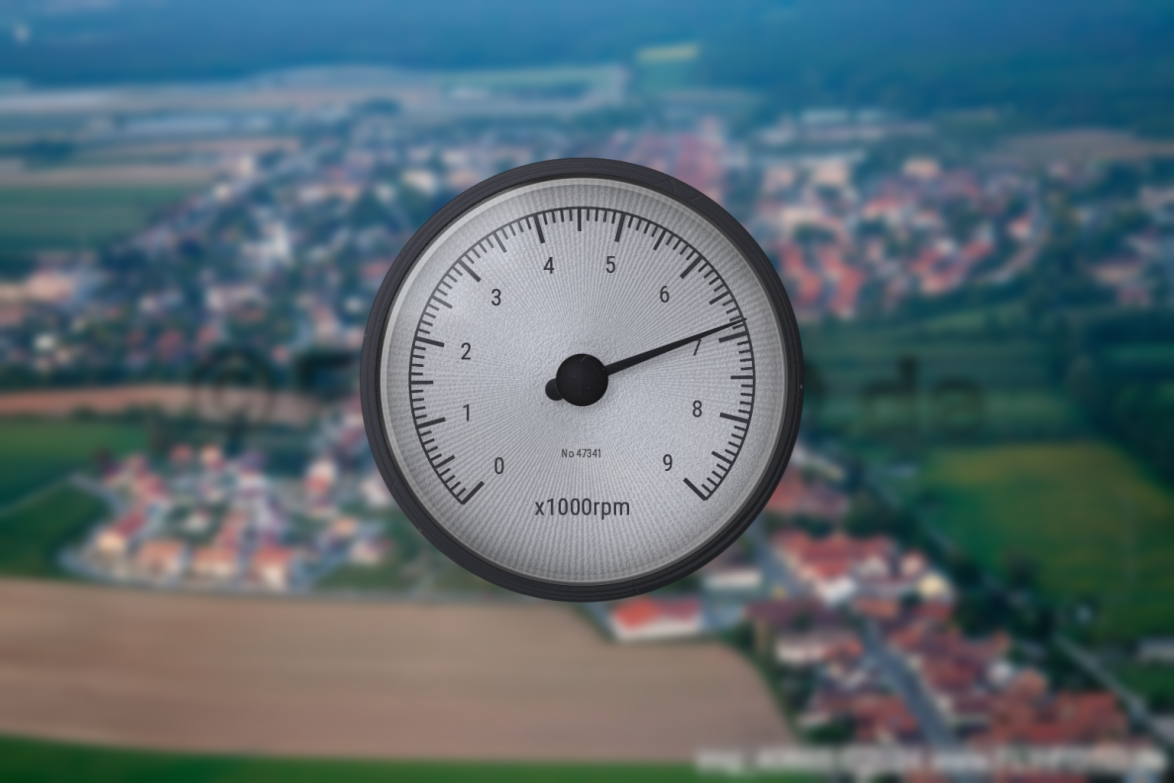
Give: 6850; rpm
